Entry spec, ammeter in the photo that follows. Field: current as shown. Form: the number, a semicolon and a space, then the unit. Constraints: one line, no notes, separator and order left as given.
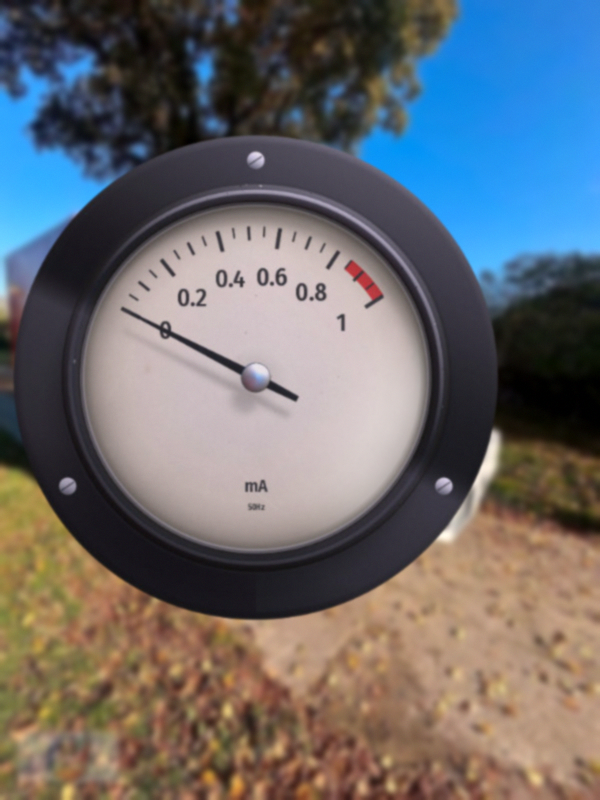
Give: 0; mA
